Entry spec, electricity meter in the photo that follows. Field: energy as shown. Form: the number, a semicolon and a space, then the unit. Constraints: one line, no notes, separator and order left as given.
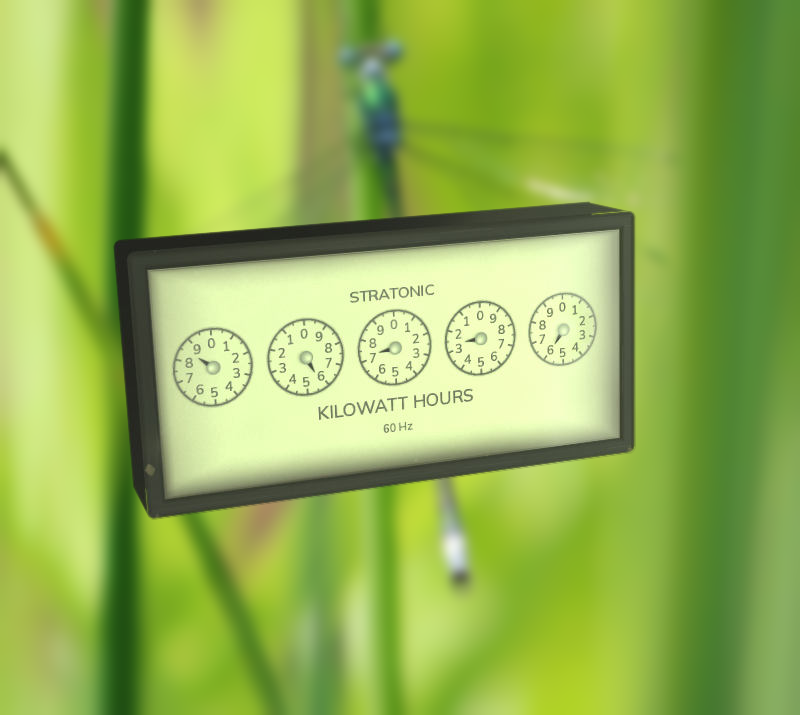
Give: 85726; kWh
